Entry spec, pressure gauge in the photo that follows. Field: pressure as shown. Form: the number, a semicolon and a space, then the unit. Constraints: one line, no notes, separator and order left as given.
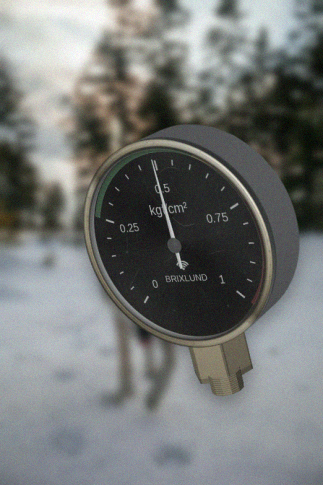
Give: 0.5; kg/cm²
